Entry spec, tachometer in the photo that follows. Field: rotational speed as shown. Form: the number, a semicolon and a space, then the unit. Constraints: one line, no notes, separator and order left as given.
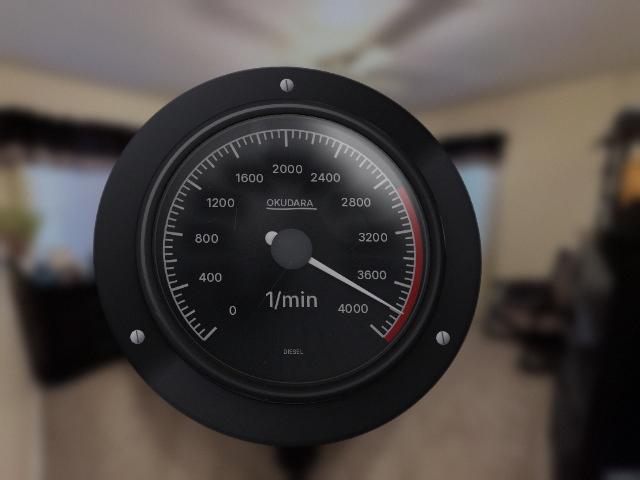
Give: 3800; rpm
